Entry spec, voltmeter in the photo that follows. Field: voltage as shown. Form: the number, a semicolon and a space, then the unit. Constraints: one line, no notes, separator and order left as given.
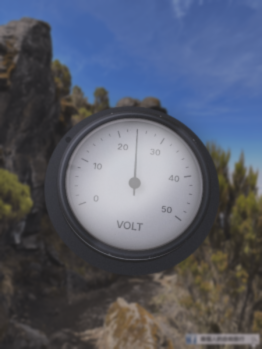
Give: 24; V
